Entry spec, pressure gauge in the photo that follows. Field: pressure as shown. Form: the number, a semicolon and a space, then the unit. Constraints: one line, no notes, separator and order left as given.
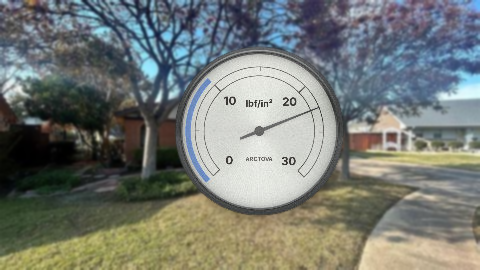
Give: 22.5; psi
